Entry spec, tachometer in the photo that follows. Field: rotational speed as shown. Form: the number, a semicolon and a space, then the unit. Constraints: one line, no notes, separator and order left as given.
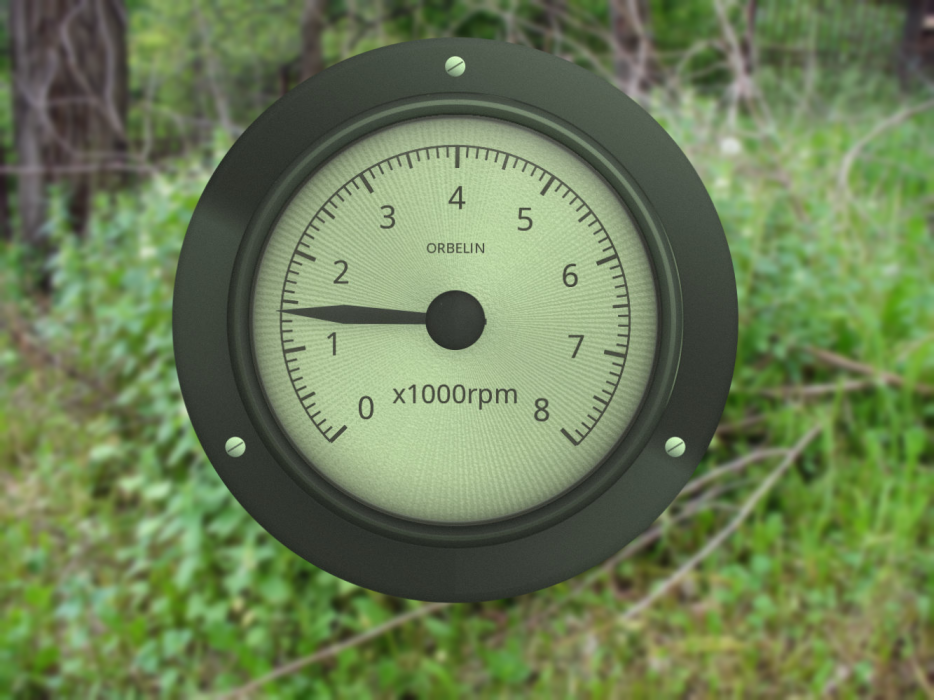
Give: 1400; rpm
